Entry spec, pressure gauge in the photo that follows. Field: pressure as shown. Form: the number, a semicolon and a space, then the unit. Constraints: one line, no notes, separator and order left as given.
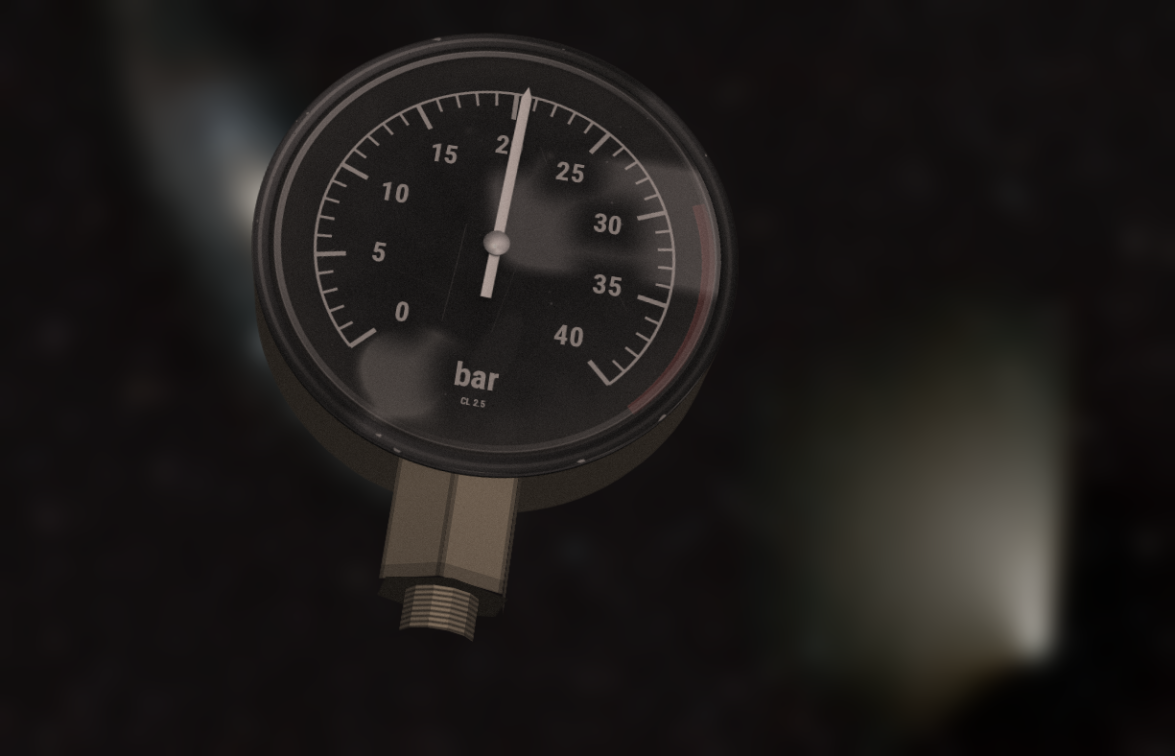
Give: 20.5; bar
